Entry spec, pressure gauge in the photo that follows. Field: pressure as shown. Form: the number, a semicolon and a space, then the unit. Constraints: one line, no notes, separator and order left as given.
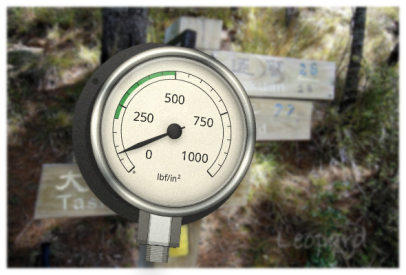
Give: 75; psi
